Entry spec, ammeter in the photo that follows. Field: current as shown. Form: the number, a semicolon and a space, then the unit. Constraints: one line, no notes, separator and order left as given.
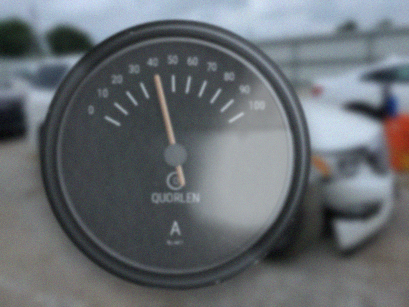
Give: 40; A
